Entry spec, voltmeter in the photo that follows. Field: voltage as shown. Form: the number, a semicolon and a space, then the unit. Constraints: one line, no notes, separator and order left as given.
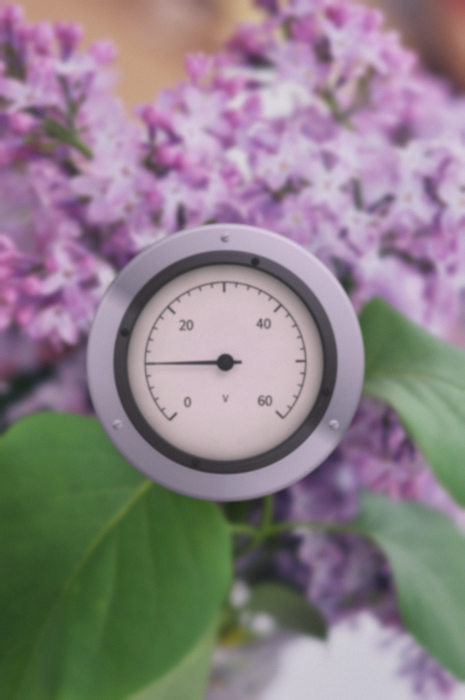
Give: 10; V
